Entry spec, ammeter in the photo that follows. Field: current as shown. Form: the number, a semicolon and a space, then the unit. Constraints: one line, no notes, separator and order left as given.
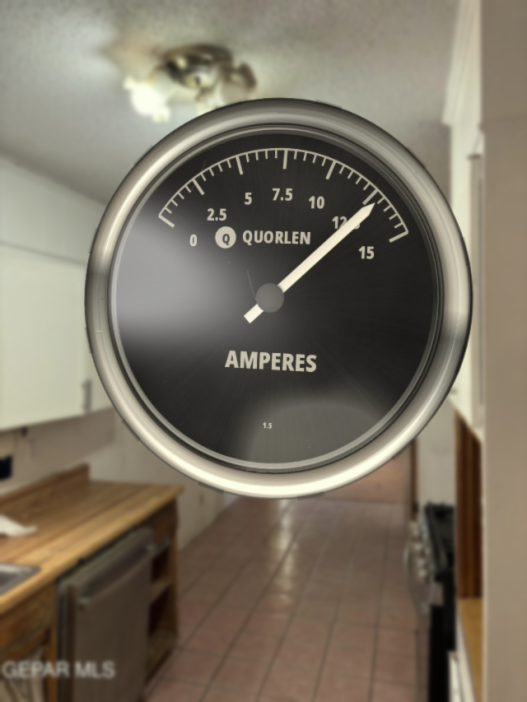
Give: 13; A
